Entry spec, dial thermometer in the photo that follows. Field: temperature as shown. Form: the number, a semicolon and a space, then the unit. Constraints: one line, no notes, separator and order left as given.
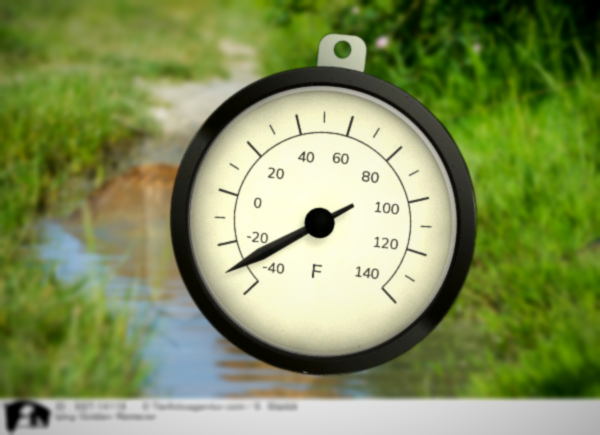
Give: -30; °F
